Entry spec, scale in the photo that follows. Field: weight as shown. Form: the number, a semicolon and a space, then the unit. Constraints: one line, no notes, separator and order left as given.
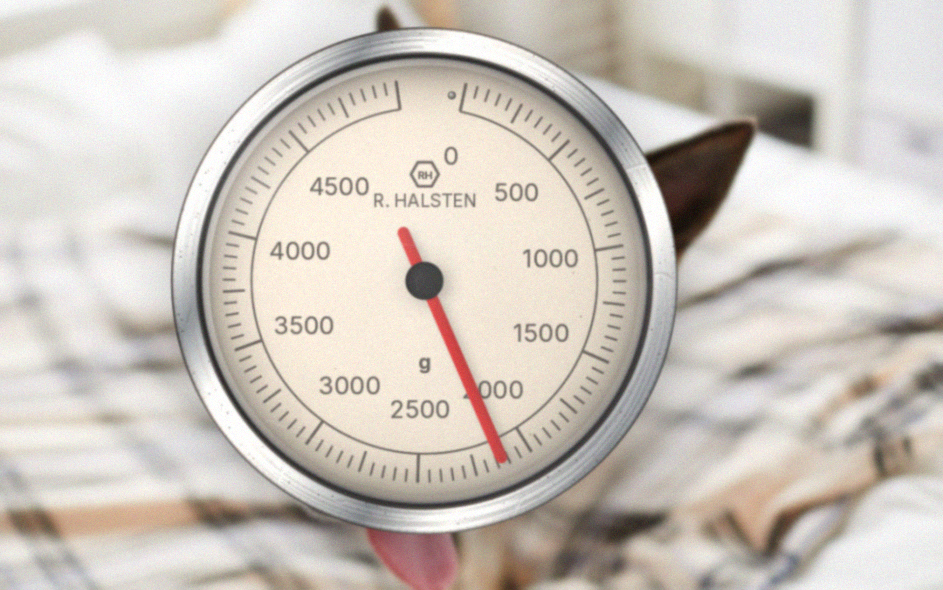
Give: 2125; g
